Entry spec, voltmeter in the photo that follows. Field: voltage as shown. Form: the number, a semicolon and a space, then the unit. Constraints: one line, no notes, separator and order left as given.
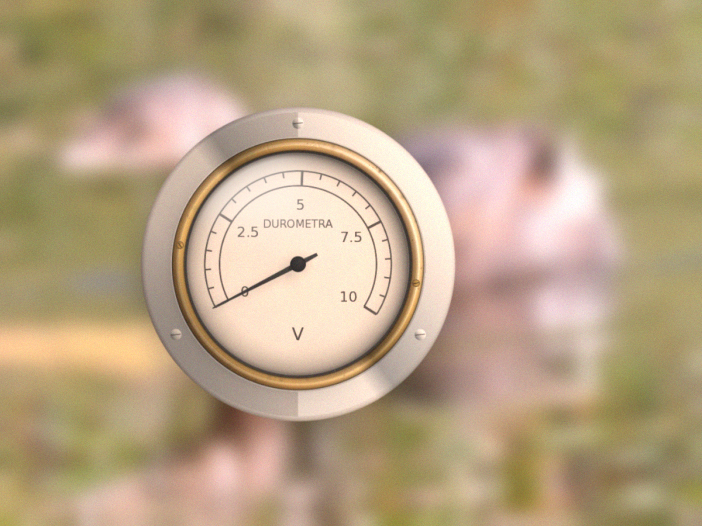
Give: 0; V
